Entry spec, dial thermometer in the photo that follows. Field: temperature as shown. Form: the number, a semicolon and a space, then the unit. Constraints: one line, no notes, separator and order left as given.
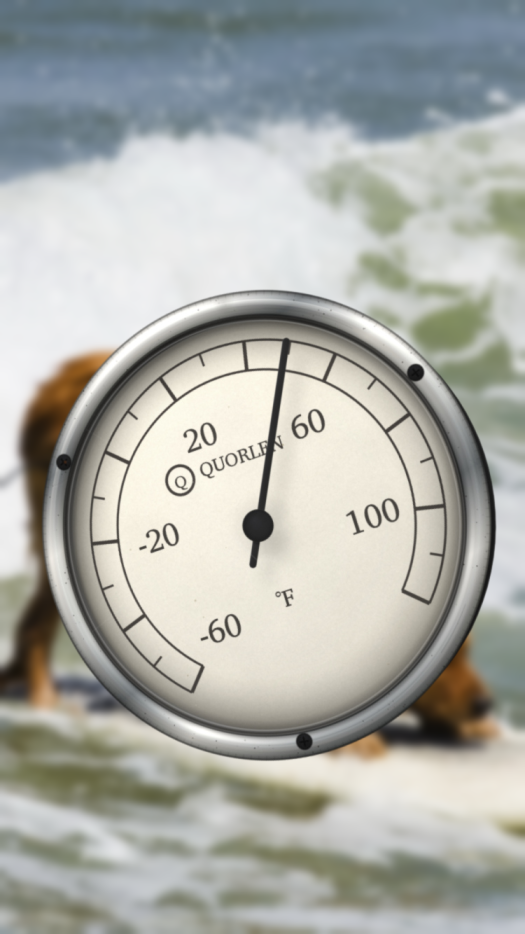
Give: 50; °F
